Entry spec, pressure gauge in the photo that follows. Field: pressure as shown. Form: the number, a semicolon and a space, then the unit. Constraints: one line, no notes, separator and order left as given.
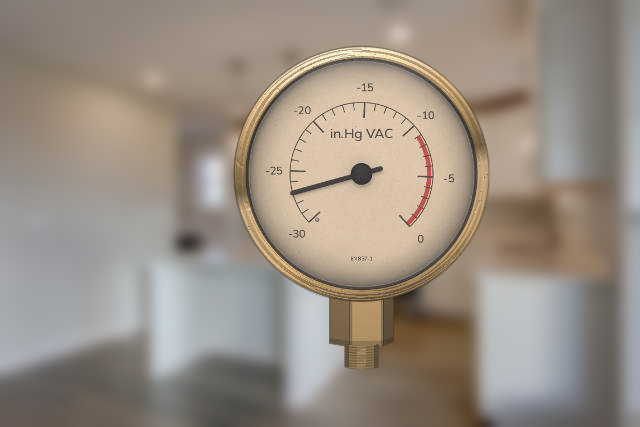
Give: -27; inHg
